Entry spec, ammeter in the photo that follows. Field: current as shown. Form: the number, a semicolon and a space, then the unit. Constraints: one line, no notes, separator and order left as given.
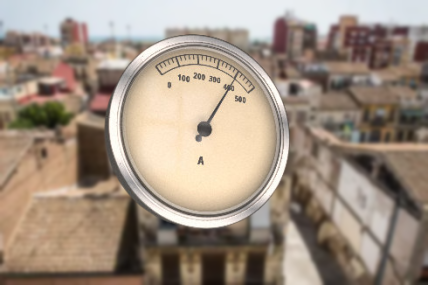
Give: 400; A
